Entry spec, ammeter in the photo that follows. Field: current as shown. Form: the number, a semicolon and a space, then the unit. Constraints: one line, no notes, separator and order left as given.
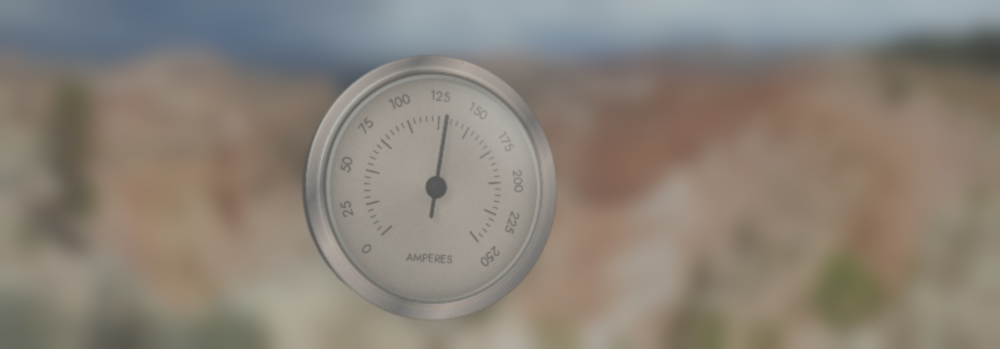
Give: 130; A
